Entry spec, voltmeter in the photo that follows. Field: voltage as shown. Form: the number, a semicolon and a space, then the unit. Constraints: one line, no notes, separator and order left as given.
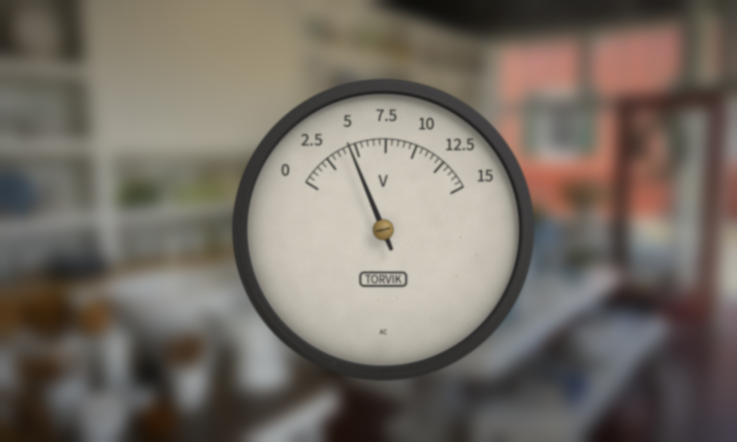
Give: 4.5; V
